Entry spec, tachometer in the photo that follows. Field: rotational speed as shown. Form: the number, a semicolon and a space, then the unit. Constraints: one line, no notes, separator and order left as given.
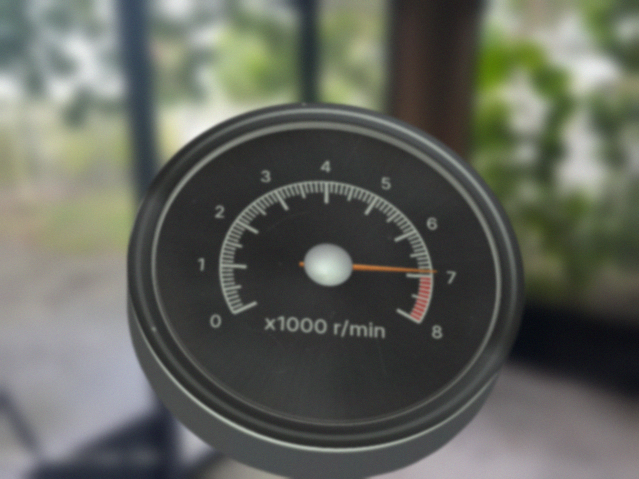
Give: 7000; rpm
